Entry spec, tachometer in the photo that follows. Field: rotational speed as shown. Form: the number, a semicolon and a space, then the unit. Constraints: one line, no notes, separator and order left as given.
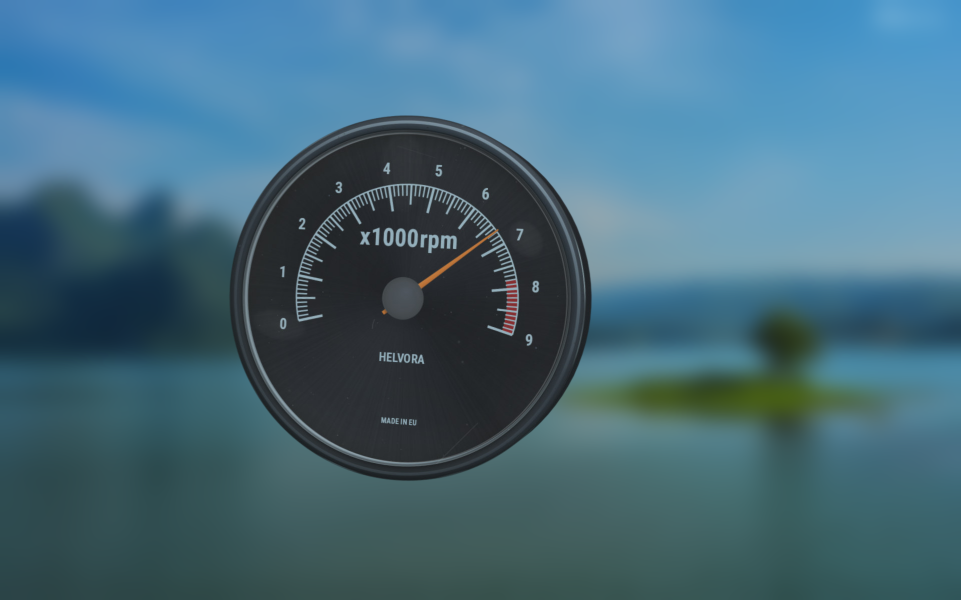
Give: 6700; rpm
